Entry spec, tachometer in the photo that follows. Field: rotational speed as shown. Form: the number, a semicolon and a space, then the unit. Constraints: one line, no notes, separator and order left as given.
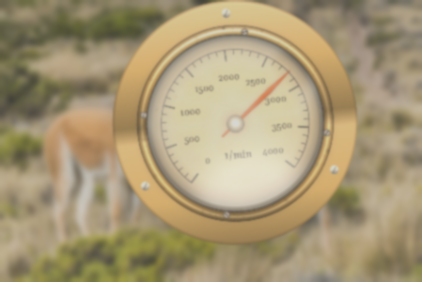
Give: 2800; rpm
